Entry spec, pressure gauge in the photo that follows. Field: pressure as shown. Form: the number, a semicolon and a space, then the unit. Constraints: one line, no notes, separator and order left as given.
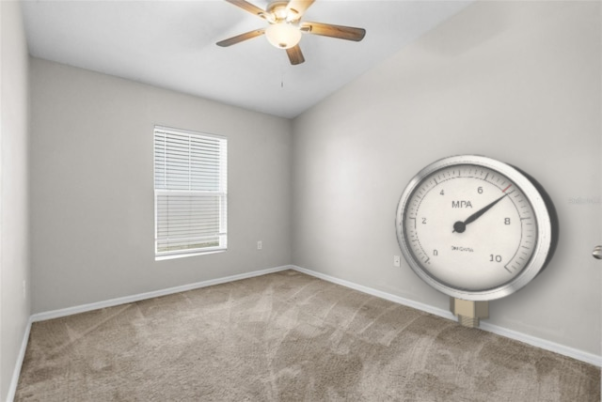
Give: 7; MPa
